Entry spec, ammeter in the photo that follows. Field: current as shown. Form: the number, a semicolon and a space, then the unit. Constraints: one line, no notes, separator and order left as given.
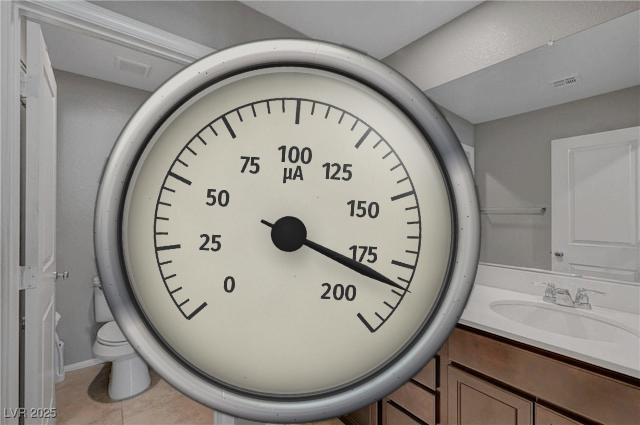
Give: 182.5; µA
